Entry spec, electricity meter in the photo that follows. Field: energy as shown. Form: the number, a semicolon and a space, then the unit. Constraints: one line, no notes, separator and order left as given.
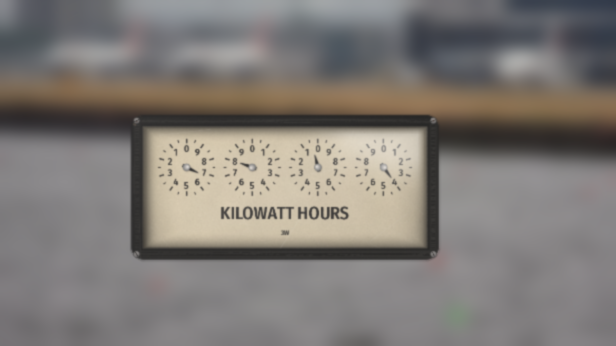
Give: 6804; kWh
